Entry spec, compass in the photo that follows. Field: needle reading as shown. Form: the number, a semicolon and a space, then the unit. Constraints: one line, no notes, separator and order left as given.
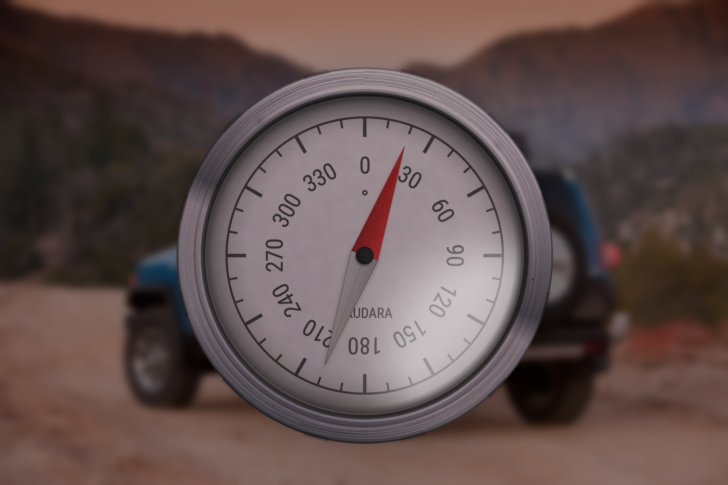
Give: 20; °
